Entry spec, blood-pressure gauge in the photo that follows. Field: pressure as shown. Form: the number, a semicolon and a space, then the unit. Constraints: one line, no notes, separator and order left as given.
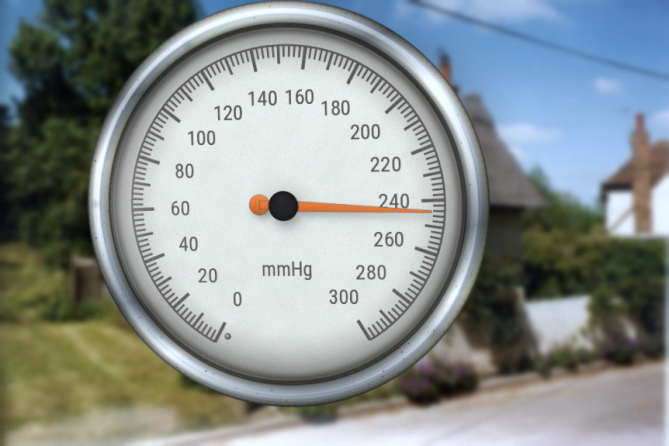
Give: 244; mmHg
